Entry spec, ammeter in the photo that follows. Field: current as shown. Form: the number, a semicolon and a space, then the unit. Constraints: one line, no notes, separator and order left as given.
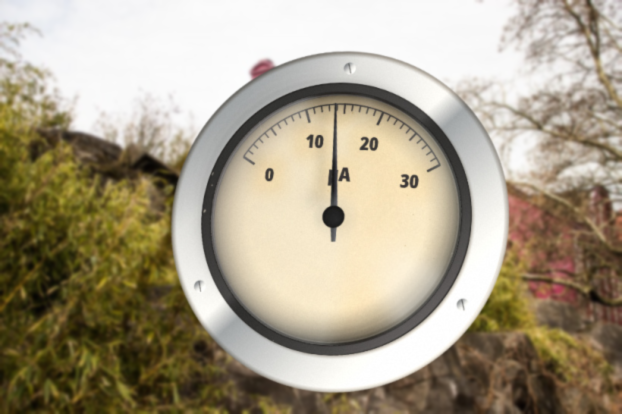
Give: 14; µA
